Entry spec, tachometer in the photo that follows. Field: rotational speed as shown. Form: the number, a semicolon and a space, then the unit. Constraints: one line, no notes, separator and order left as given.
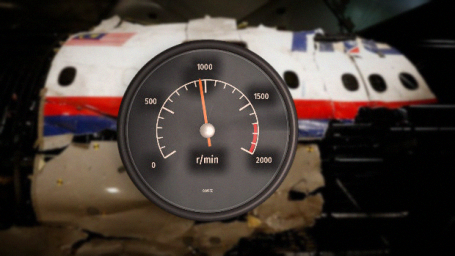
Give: 950; rpm
